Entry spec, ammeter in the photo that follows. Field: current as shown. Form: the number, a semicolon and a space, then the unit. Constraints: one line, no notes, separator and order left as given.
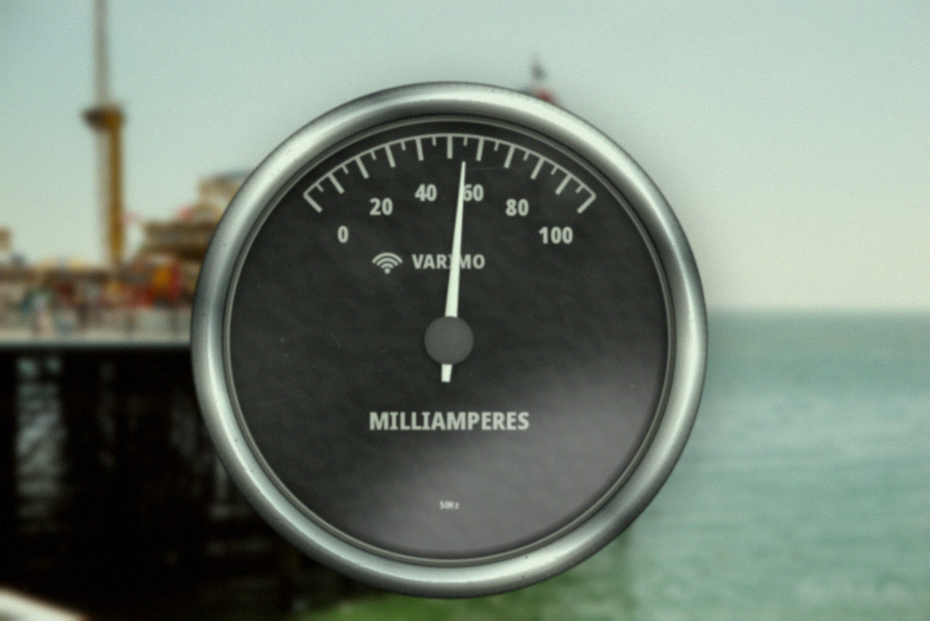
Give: 55; mA
